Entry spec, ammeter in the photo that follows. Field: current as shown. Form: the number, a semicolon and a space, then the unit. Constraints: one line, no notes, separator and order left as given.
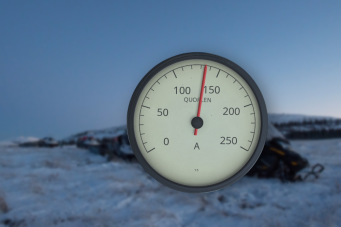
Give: 135; A
